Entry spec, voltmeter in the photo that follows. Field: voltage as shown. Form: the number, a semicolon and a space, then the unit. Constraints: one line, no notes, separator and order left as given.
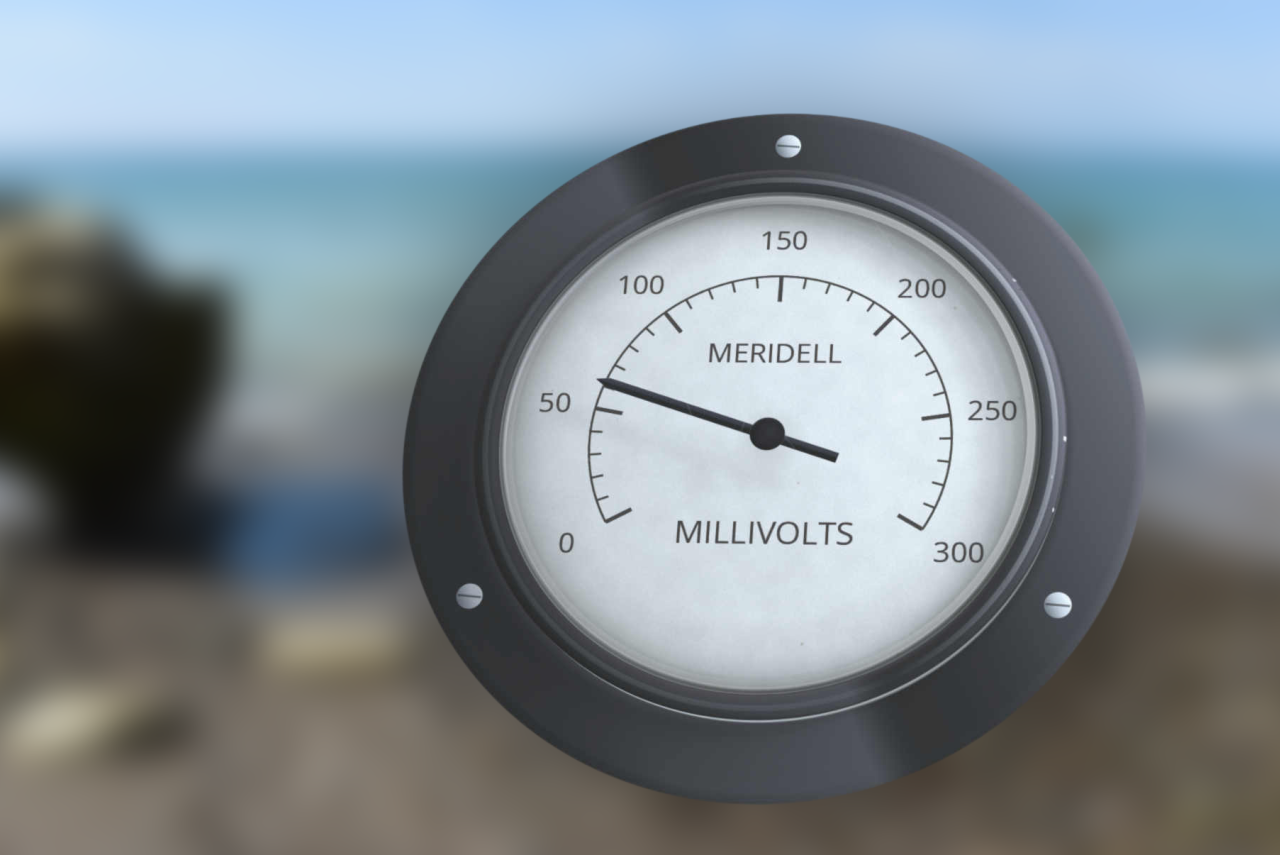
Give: 60; mV
